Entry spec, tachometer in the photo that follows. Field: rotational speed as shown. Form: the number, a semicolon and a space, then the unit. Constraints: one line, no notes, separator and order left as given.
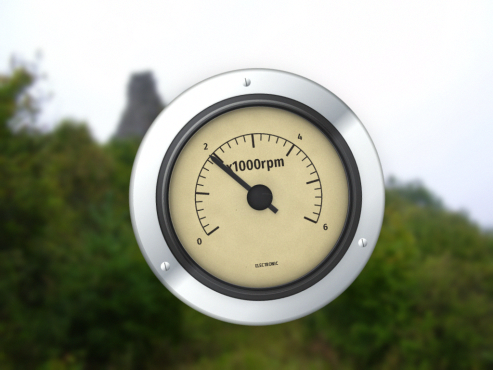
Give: 1900; rpm
